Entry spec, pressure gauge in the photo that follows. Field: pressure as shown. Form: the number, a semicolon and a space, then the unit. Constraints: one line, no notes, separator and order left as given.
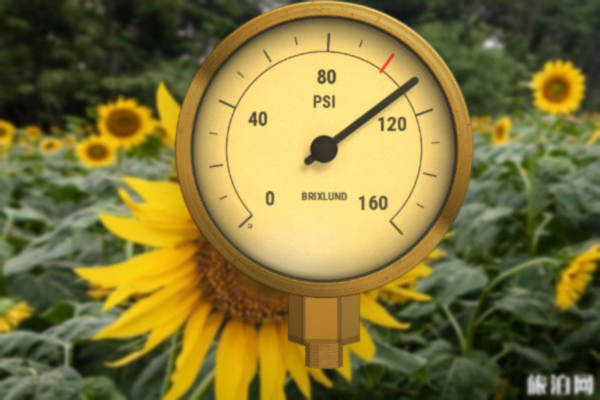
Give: 110; psi
